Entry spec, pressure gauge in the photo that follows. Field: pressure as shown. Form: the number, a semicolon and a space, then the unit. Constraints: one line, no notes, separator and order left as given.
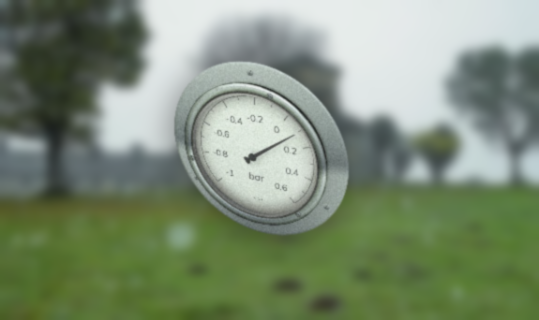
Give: 0.1; bar
